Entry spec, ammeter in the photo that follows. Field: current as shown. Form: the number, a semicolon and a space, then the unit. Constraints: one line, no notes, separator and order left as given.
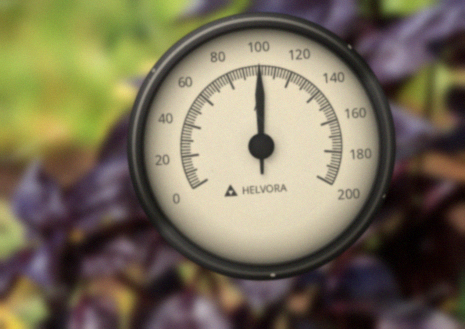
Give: 100; A
